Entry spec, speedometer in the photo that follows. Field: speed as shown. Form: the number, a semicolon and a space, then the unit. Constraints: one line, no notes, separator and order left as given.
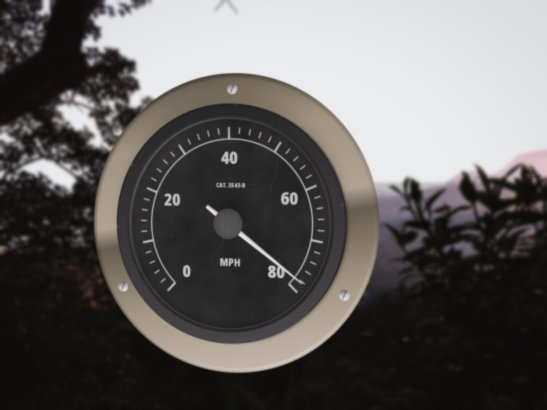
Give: 78; mph
